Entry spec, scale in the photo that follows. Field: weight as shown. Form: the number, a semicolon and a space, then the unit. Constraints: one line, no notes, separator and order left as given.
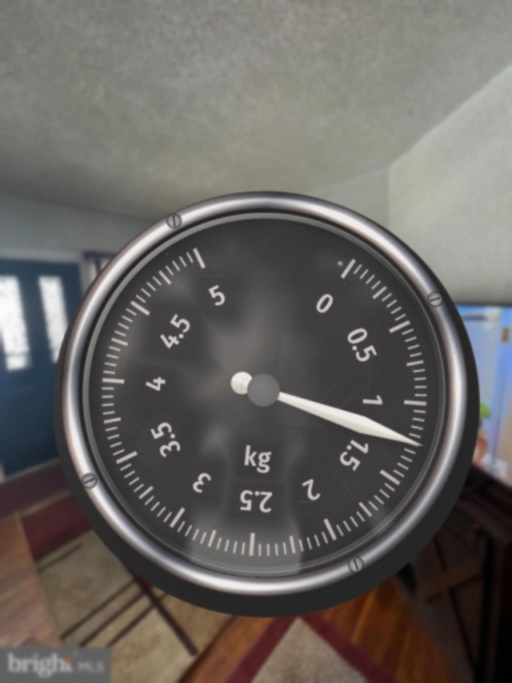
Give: 1.25; kg
